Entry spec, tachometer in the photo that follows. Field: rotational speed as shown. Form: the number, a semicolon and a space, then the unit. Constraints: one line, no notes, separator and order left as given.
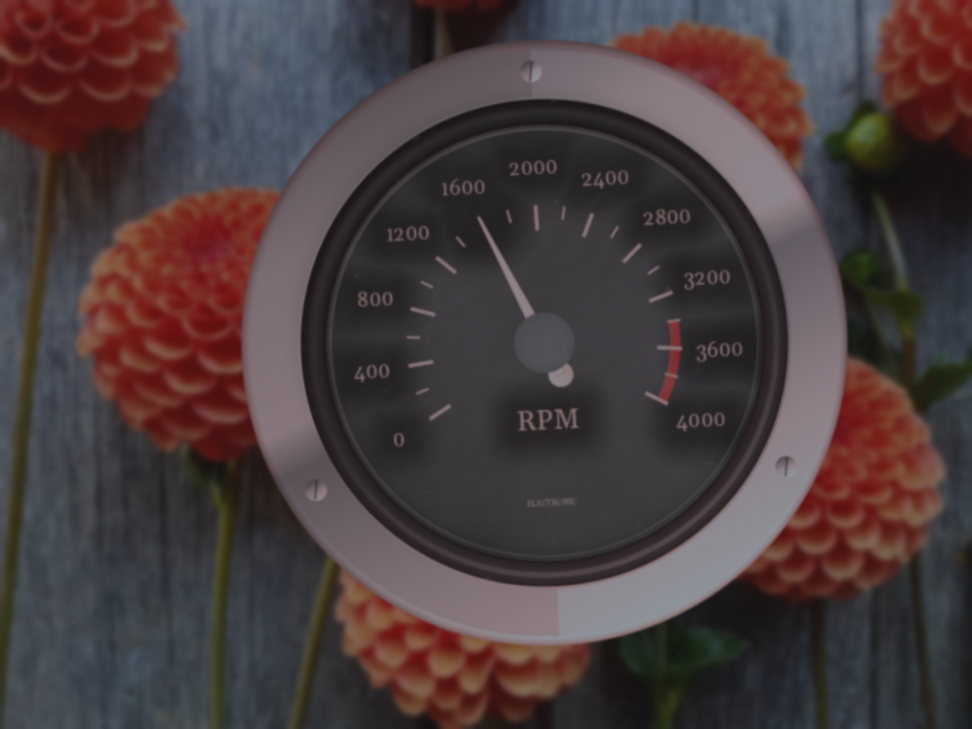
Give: 1600; rpm
